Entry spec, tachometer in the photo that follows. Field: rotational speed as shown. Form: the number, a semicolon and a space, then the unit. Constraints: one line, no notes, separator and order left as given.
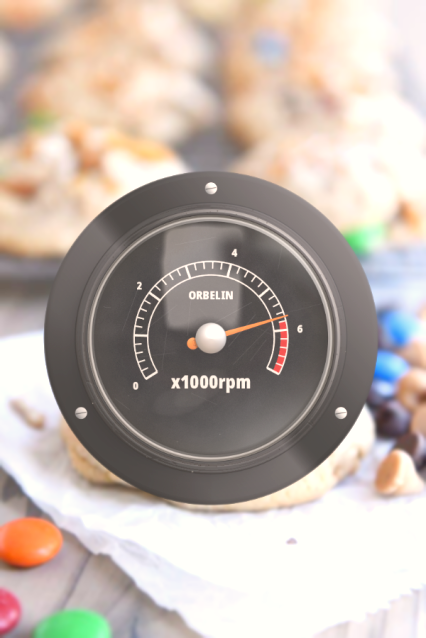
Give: 5700; rpm
